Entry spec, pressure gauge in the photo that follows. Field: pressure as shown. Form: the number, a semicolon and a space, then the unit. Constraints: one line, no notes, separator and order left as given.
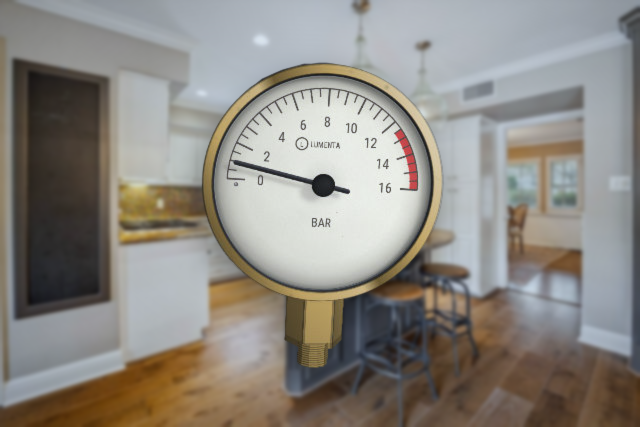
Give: 1; bar
